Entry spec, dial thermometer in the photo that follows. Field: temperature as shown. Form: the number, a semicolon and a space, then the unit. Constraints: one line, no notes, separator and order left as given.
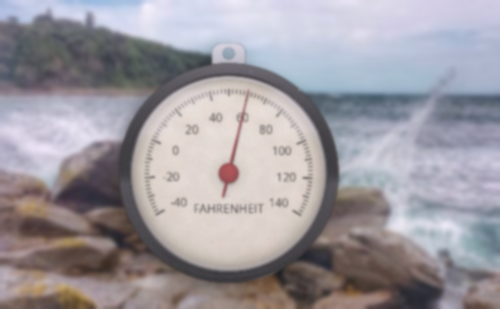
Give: 60; °F
